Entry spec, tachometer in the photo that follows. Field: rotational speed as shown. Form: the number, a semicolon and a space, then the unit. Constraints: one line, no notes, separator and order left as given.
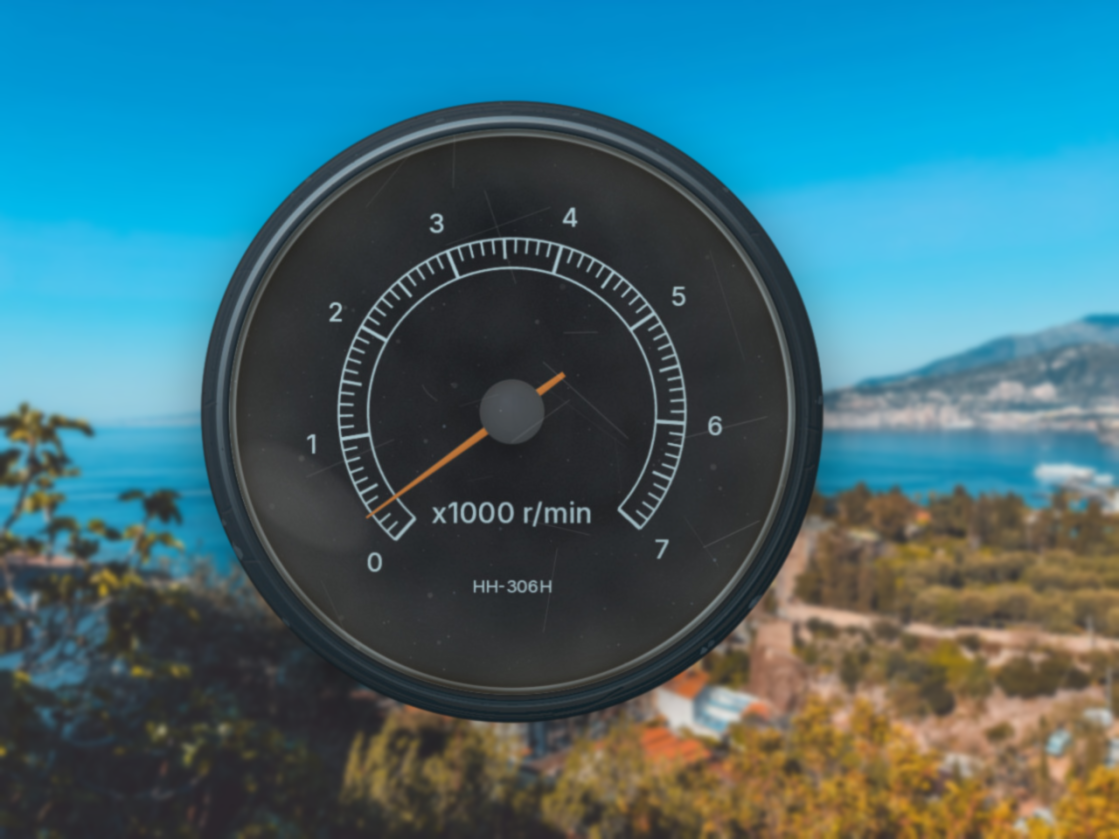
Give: 300; rpm
